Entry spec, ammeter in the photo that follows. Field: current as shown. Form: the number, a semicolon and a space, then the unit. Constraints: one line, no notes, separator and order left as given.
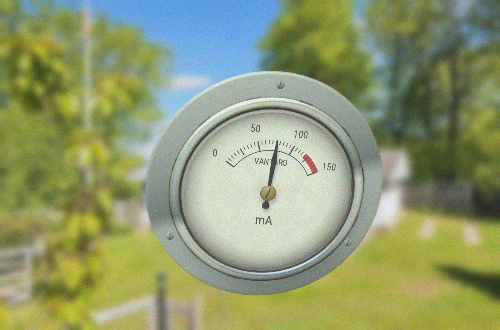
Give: 75; mA
